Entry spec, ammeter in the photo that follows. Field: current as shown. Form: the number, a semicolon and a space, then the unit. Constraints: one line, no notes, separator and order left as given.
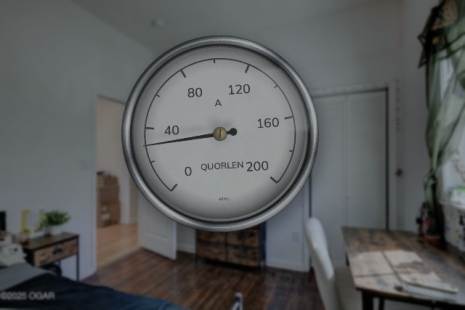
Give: 30; A
